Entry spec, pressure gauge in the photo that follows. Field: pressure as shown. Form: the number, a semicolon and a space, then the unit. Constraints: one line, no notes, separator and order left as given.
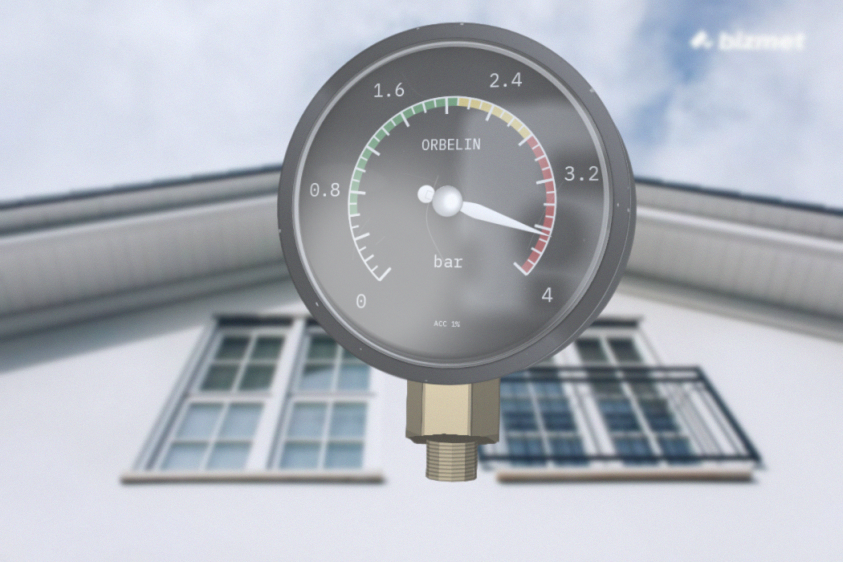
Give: 3.65; bar
